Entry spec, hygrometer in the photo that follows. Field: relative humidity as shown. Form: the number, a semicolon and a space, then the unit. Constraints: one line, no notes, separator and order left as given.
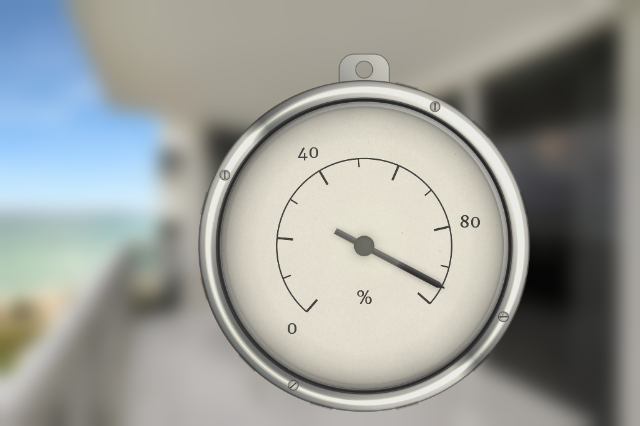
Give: 95; %
